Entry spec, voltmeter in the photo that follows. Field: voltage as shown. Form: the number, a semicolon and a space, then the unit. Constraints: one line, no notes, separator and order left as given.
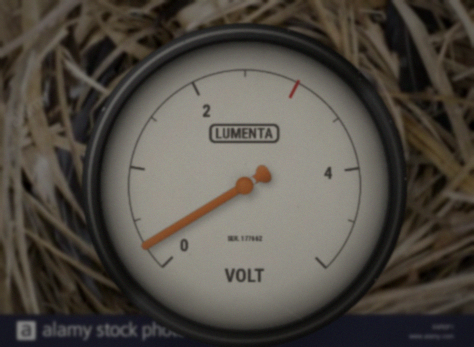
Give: 0.25; V
